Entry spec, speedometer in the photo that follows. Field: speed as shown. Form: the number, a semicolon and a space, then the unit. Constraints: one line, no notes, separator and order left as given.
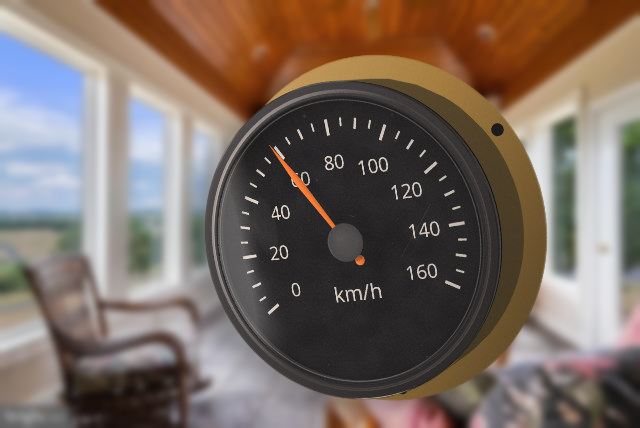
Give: 60; km/h
